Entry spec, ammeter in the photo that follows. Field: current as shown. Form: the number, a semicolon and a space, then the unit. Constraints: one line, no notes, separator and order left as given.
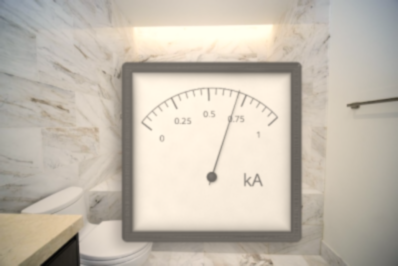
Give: 0.7; kA
